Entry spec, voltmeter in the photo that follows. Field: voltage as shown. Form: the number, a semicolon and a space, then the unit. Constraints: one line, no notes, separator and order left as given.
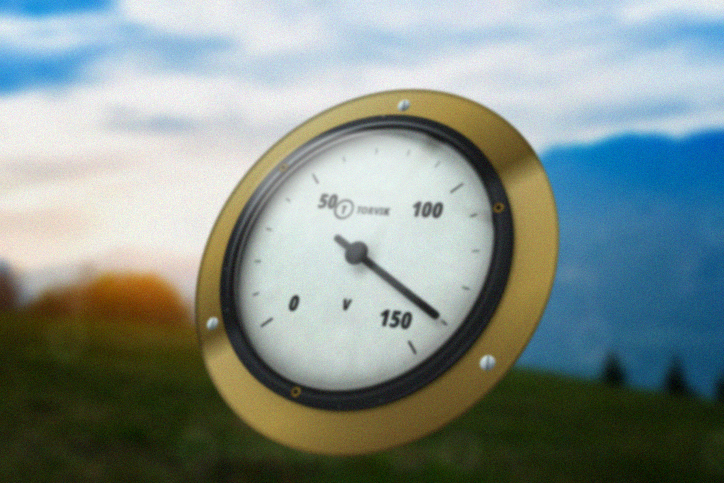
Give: 140; V
